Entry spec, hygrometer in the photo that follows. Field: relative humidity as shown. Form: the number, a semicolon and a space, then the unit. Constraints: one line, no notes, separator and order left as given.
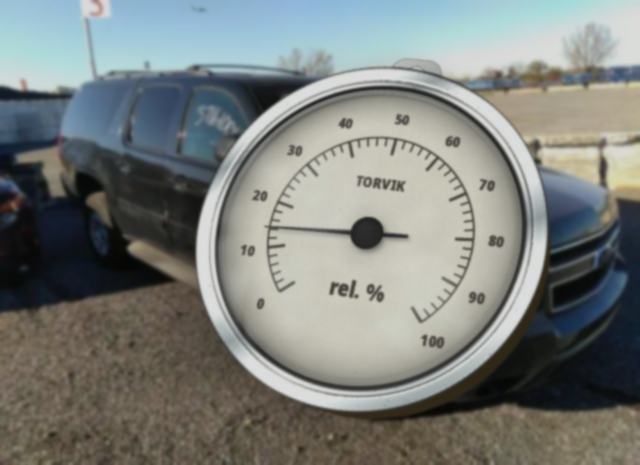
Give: 14; %
